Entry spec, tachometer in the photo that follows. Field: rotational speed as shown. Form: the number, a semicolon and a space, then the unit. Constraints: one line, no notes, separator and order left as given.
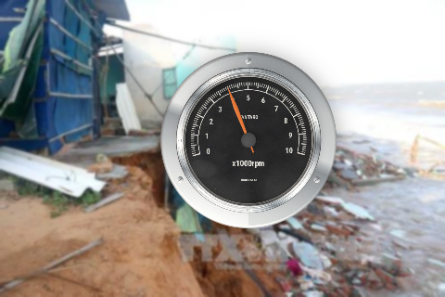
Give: 4000; rpm
